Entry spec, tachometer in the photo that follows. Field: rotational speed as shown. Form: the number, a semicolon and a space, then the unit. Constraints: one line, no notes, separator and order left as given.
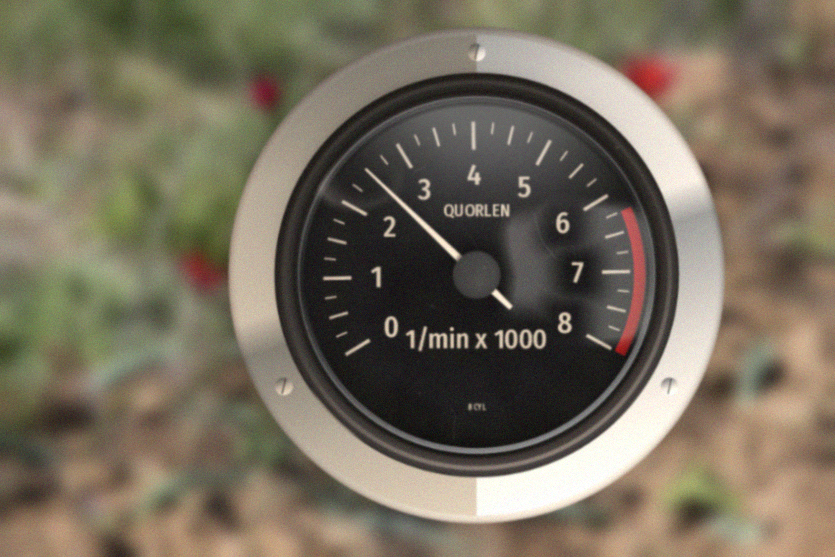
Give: 2500; rpm
